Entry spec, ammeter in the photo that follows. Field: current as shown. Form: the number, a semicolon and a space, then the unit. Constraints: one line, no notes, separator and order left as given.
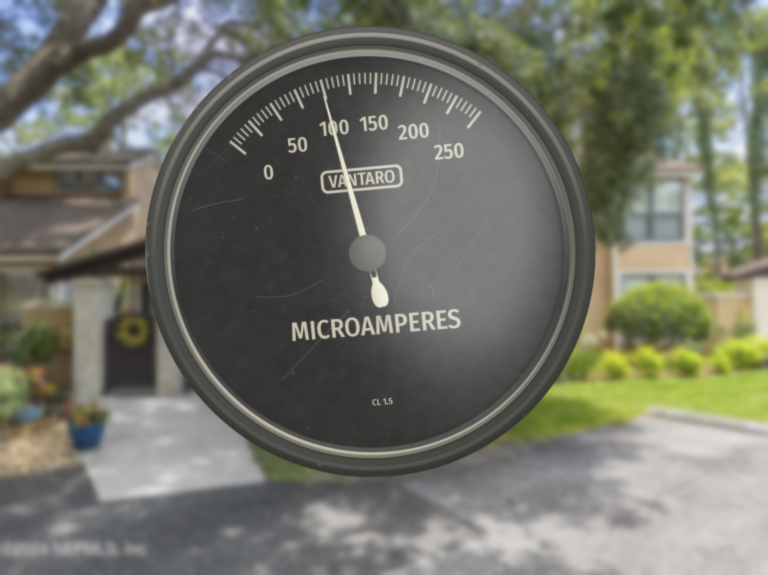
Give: 100; µA
